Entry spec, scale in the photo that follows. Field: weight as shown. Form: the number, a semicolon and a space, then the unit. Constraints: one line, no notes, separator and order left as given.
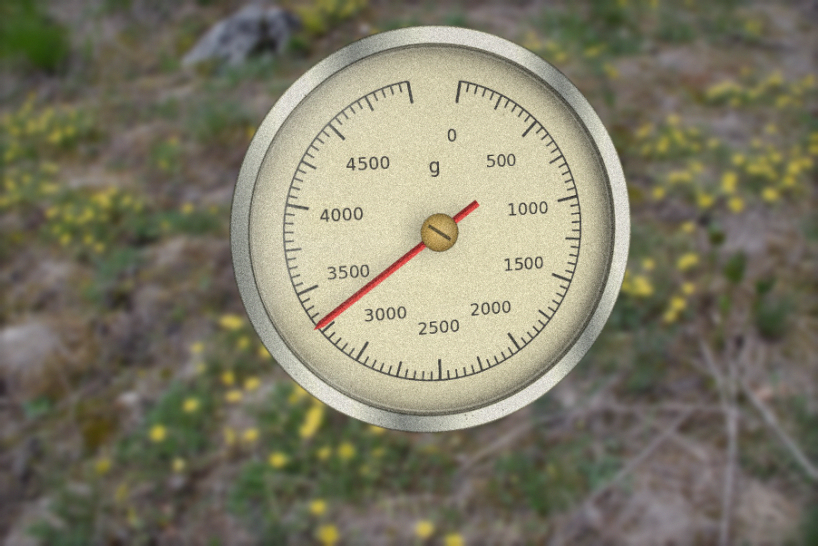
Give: 3300; g
